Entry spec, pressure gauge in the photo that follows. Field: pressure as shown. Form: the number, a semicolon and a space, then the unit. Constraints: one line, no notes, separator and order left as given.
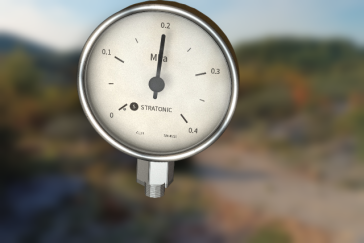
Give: 0.2; MPa
